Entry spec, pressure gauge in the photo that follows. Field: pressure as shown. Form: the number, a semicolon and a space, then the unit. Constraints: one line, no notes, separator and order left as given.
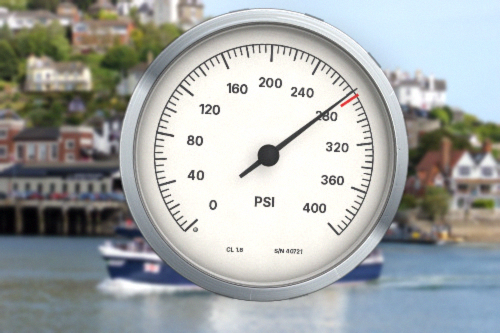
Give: 275; psi
